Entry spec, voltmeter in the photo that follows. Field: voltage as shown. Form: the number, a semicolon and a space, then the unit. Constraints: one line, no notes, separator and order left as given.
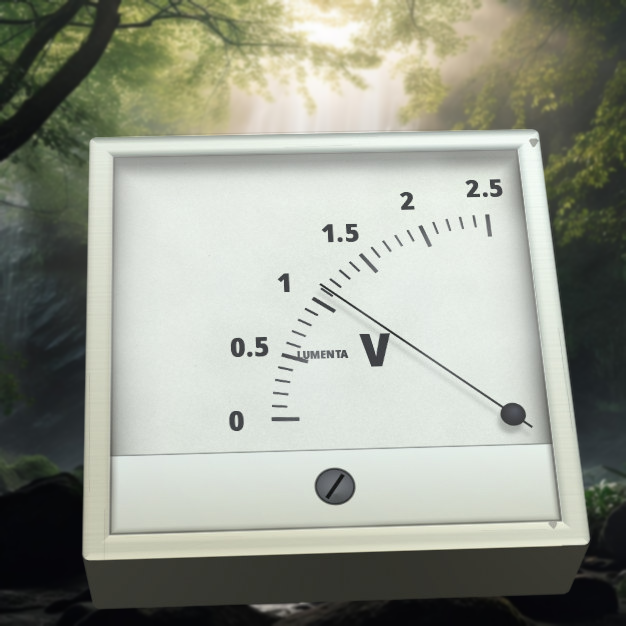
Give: 1.1; V
